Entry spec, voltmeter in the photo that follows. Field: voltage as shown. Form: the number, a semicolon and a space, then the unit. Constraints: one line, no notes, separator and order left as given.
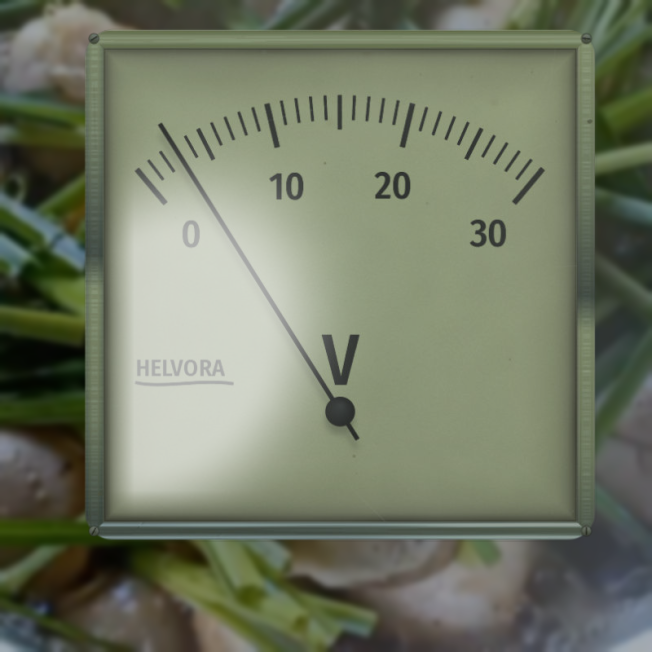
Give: 3; V
